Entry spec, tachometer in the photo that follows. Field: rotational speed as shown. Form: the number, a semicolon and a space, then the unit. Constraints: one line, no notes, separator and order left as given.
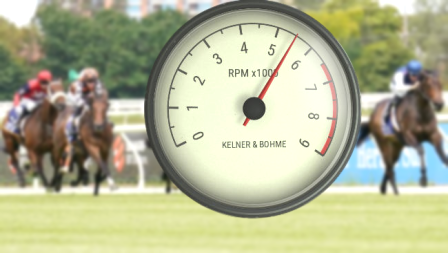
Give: 5500; rpm
